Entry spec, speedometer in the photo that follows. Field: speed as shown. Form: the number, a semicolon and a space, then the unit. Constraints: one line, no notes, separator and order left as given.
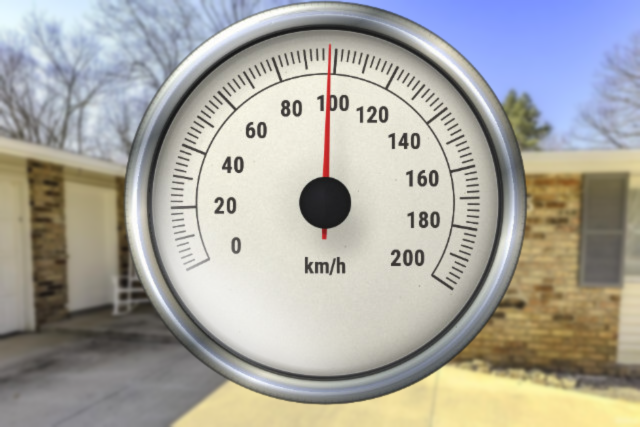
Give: 98; km/h
